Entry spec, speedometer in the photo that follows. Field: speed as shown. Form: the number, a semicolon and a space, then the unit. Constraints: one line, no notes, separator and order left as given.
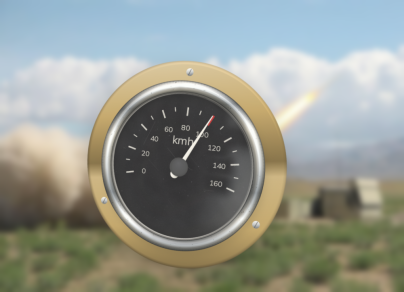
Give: 100; km/h
